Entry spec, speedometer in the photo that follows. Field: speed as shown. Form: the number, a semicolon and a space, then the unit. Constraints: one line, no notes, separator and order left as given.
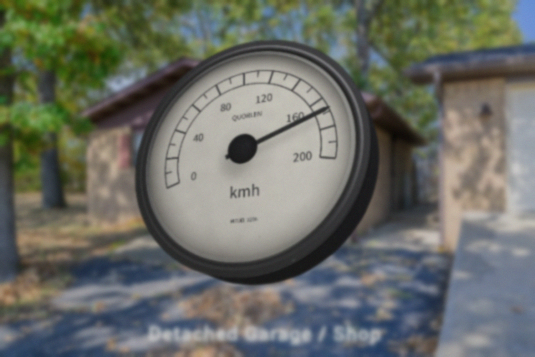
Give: 170; km/h
